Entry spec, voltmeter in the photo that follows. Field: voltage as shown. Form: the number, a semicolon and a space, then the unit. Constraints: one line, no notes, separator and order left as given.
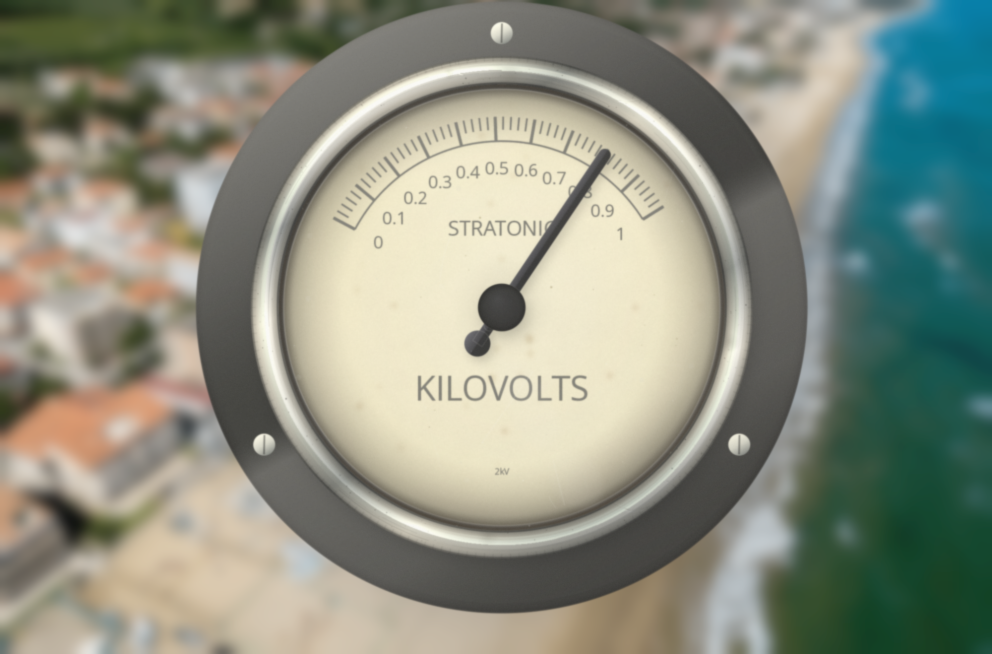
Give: 0.8; kV
